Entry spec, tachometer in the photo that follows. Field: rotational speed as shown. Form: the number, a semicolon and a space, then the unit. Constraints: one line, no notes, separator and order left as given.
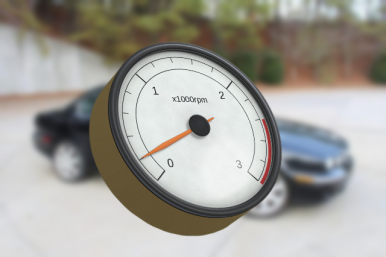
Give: 200; rpm
